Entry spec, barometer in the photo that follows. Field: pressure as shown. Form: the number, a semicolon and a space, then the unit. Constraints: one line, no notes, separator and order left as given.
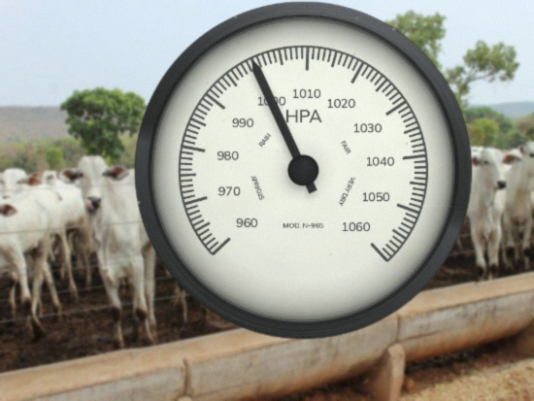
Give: 1000; hPa
